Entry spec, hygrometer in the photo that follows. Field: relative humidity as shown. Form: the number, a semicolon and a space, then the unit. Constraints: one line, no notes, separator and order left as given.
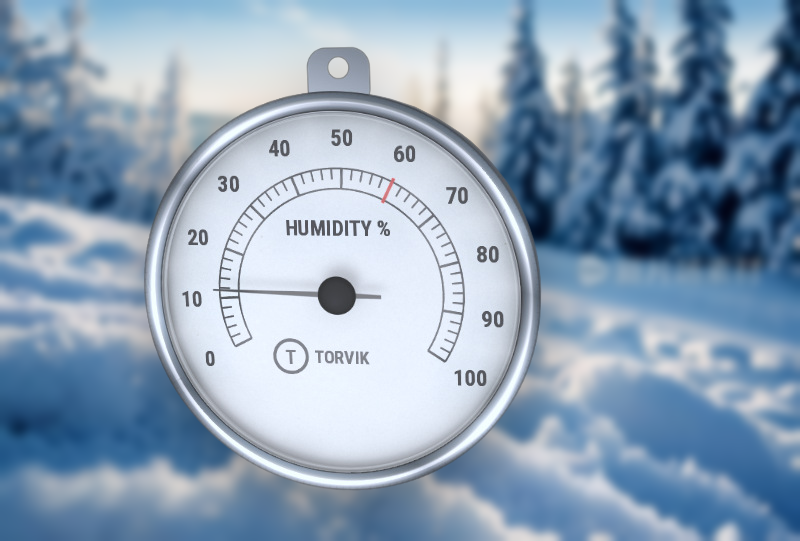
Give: 12; %
